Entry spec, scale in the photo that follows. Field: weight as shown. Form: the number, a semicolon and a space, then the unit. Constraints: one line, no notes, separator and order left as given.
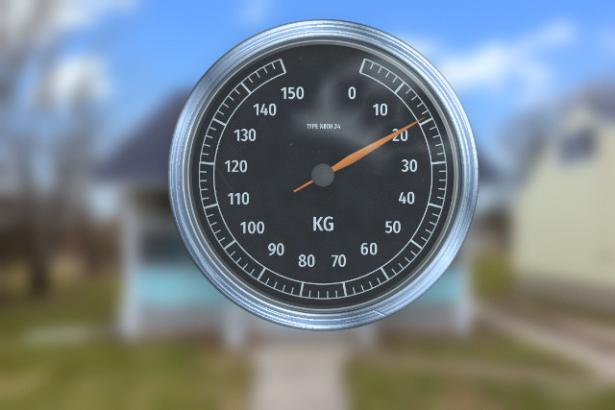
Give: 19; kg
